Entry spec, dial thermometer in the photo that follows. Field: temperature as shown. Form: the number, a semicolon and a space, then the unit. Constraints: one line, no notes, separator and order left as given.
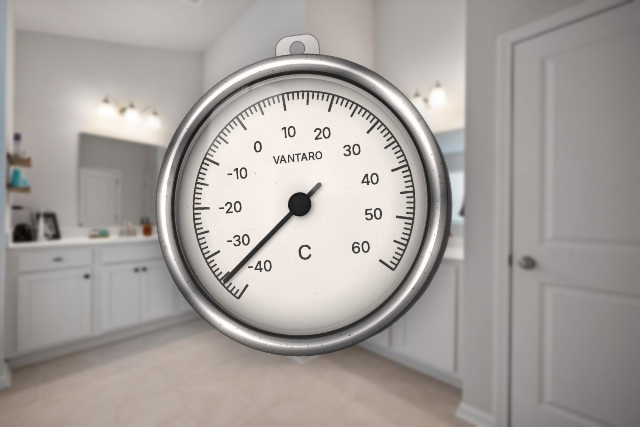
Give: -36; °C
